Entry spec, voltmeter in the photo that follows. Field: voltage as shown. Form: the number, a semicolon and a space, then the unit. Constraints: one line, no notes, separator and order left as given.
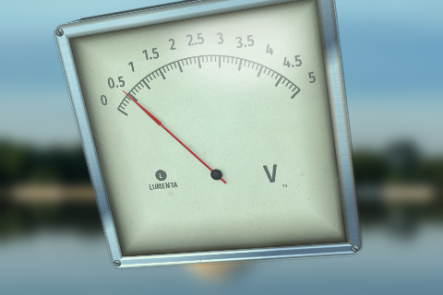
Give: 0.5; V
